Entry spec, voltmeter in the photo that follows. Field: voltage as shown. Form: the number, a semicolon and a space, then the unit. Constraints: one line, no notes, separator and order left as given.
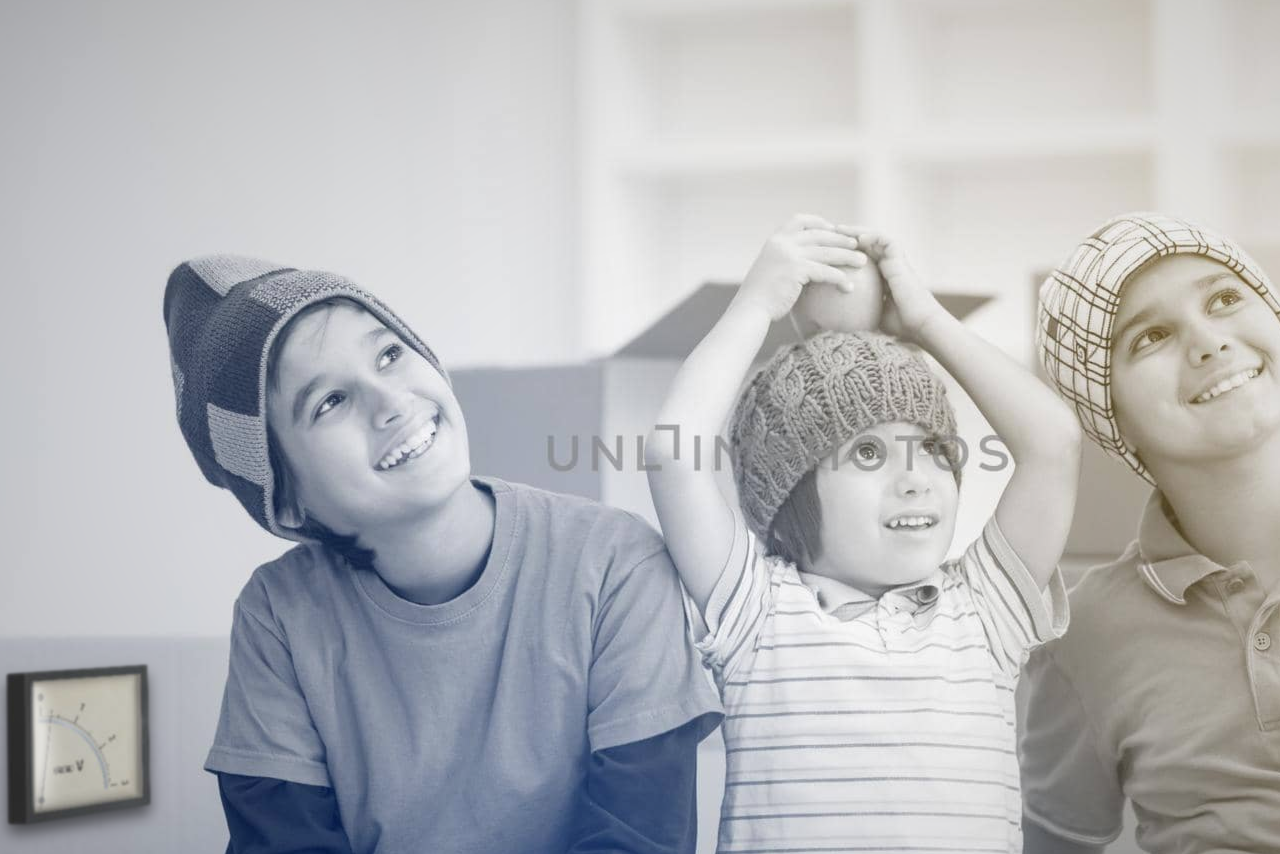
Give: 0.25; V
